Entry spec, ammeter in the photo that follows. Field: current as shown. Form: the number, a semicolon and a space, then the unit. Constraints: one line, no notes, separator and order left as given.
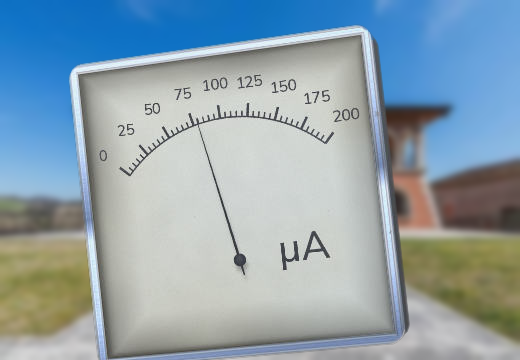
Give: 80; µA
